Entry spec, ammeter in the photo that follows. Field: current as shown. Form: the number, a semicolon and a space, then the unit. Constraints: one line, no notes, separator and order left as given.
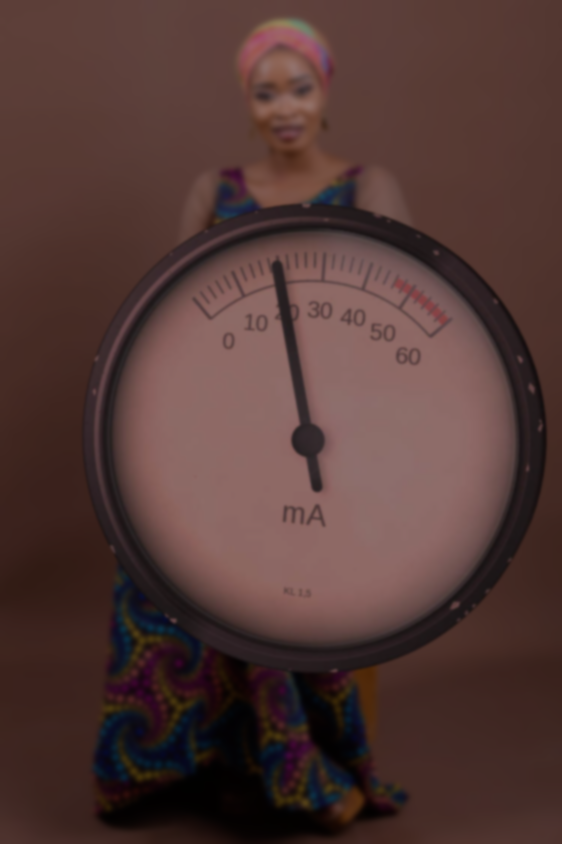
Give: 20; mA
